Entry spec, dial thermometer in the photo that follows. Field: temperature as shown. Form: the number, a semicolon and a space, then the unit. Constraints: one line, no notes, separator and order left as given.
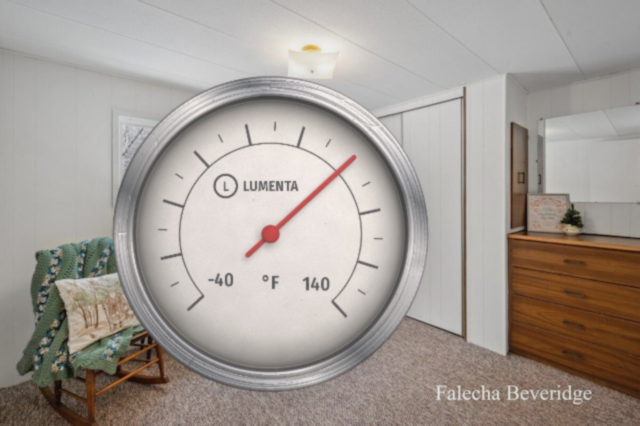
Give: 80; °F
